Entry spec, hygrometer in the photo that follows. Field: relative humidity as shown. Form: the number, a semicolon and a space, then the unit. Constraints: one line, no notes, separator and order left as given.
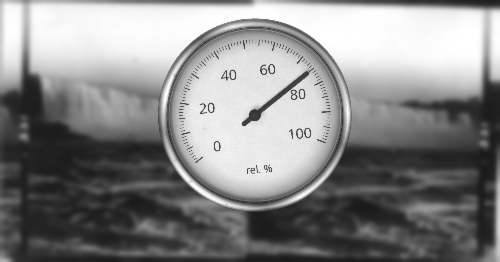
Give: 75; %
